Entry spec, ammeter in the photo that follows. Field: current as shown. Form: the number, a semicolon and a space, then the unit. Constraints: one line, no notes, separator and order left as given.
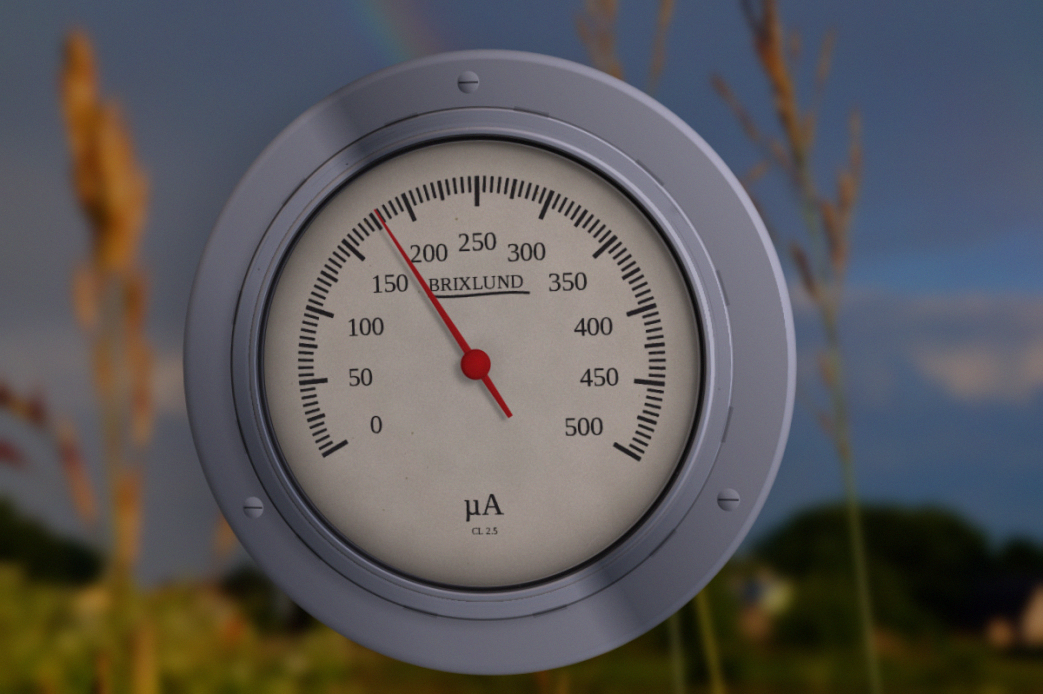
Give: 180; µA
